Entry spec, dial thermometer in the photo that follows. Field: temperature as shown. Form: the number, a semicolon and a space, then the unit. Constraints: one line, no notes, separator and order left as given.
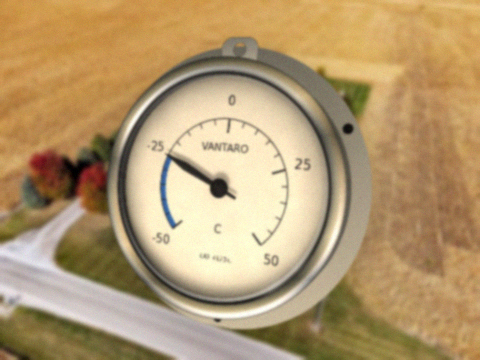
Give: -25; °C
